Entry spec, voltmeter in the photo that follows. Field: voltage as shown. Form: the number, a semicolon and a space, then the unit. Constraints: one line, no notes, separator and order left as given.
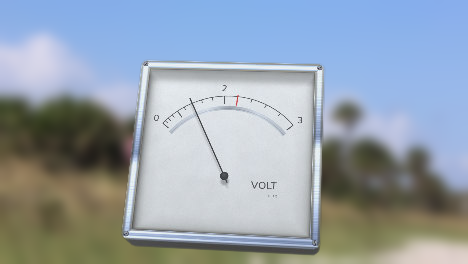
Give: 1.4; V
